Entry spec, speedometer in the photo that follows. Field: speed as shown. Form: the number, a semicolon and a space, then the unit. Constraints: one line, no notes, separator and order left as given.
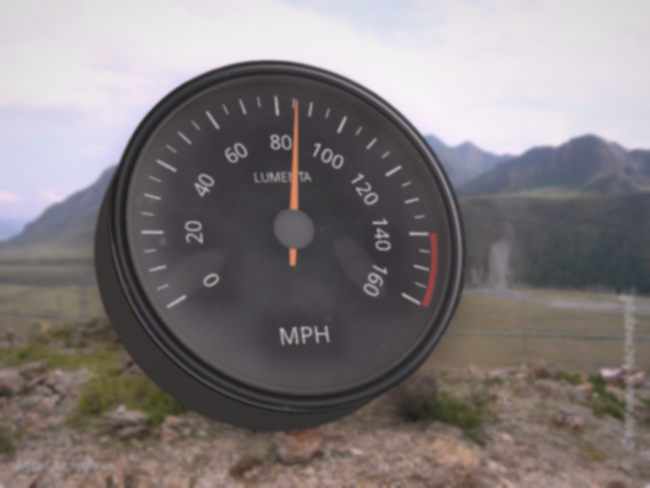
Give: 85; mph
